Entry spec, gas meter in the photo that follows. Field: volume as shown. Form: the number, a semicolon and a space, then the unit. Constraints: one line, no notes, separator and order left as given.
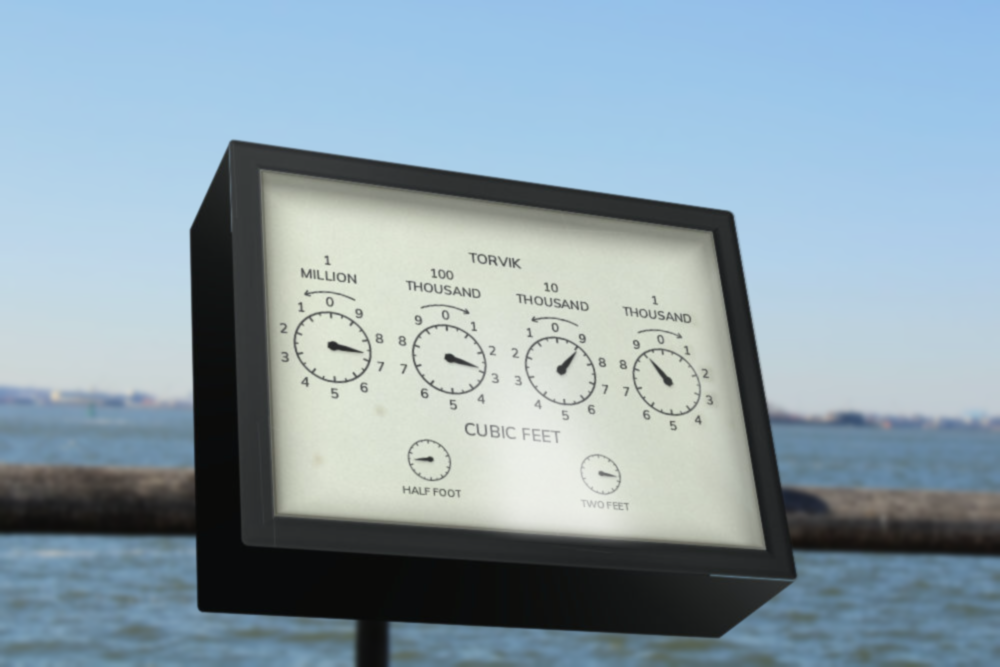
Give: 728900; ft³
